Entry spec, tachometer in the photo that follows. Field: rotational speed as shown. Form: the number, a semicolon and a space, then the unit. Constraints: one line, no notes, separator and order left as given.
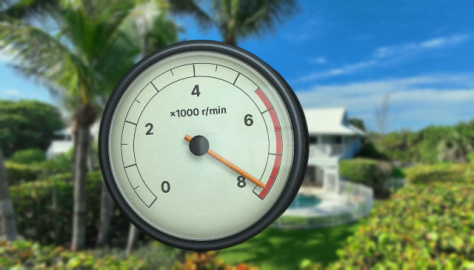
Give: 7750; rpm
